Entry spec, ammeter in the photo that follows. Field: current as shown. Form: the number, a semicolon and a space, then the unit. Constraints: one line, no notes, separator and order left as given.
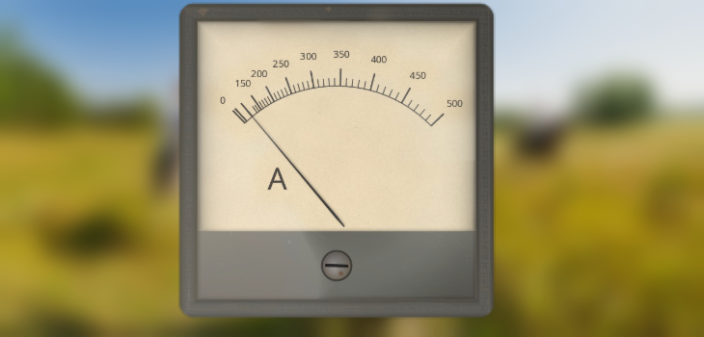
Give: 100; A
